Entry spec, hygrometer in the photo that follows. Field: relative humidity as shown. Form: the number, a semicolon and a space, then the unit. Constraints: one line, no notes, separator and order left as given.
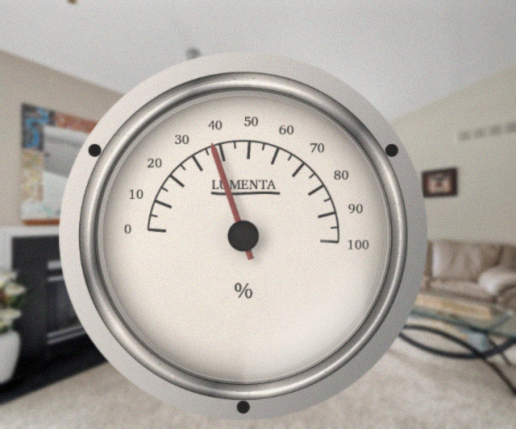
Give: 37.5; %
